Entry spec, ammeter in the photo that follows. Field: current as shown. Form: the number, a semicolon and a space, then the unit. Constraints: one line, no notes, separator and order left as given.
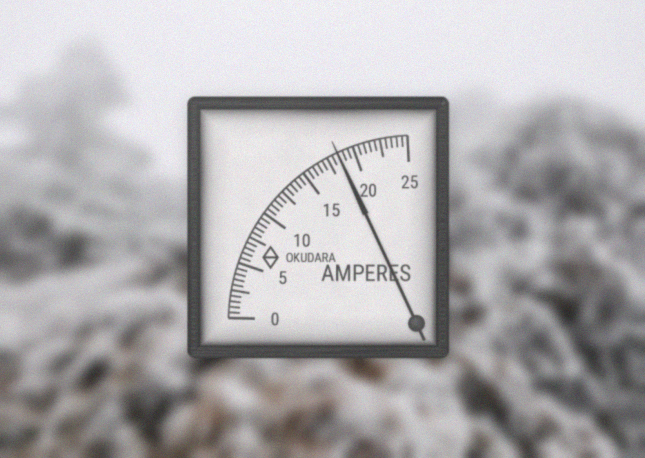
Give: 18.5; A
